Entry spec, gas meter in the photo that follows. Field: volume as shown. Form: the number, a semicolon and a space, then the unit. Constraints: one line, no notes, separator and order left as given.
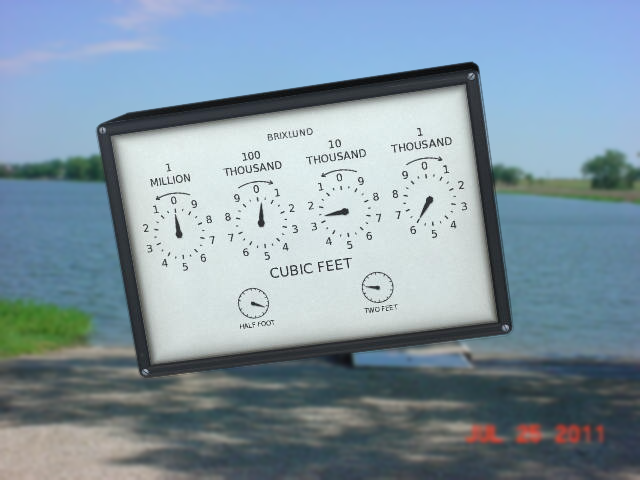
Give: 2600; ft³
